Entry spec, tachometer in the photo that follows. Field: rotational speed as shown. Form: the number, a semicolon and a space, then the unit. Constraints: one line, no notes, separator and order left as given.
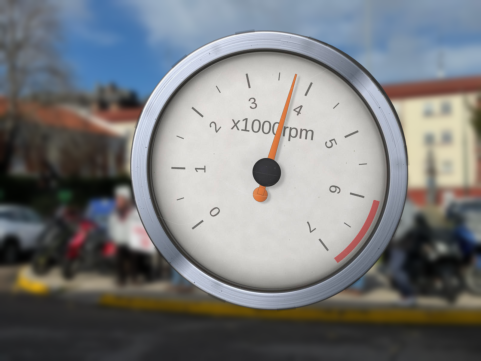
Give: 3750; rpm
